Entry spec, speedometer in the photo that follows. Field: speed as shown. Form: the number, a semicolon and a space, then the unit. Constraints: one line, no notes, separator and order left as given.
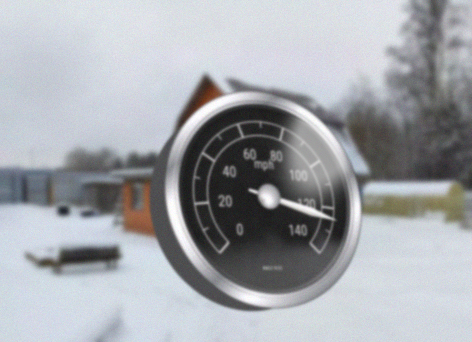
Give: 125; mph
